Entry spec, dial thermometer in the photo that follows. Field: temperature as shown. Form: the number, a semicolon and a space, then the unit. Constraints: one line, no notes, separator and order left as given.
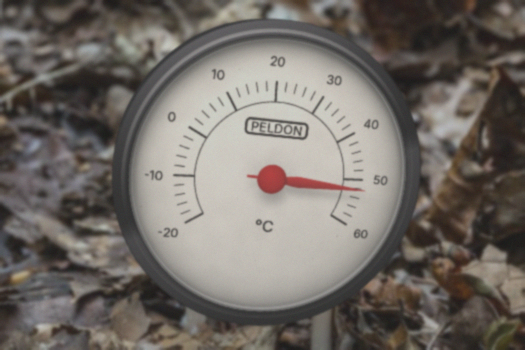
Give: 52; °C
